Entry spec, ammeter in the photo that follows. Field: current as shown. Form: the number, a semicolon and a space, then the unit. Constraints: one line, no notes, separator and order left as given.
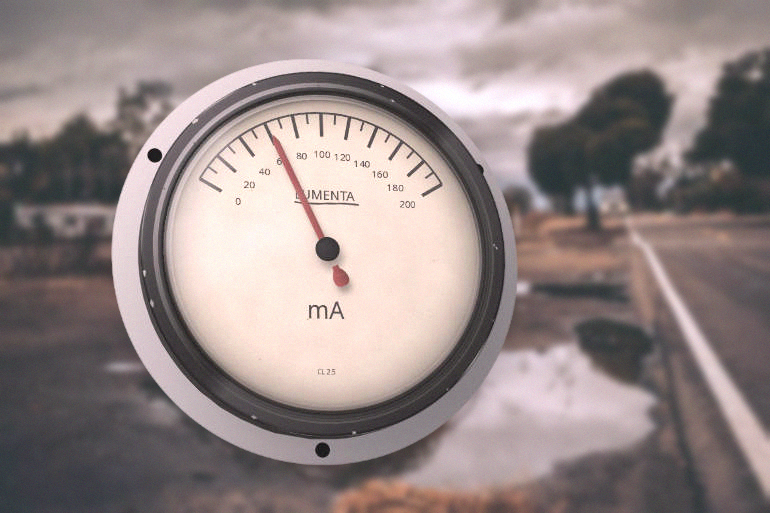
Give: 60; mA
